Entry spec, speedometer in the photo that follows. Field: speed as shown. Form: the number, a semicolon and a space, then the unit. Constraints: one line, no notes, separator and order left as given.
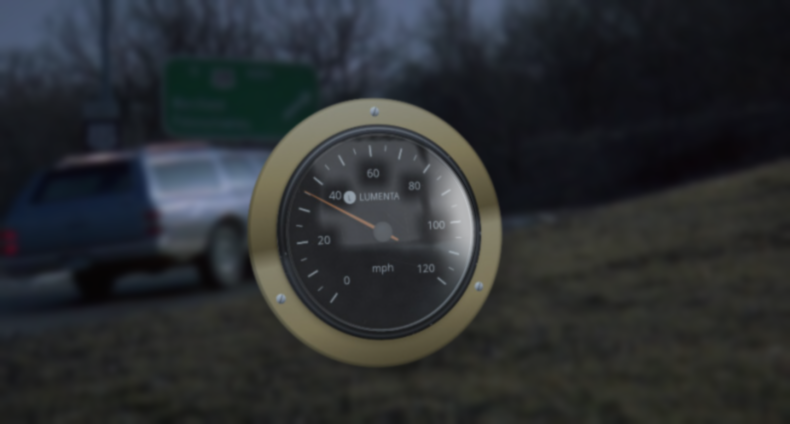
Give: 35; mph
